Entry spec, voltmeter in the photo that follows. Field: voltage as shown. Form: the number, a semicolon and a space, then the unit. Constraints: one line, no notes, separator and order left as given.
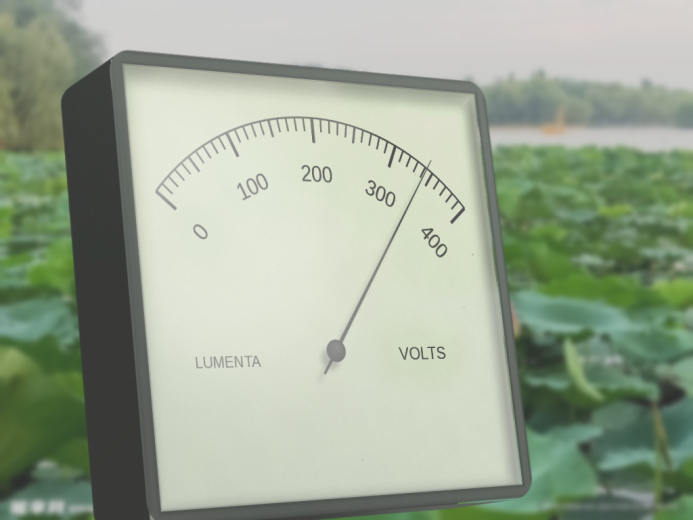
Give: 340; V
